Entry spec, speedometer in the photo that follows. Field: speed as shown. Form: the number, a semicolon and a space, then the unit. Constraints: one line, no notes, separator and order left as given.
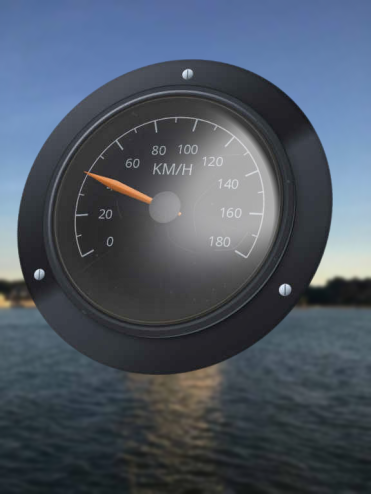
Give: 40; km/h
